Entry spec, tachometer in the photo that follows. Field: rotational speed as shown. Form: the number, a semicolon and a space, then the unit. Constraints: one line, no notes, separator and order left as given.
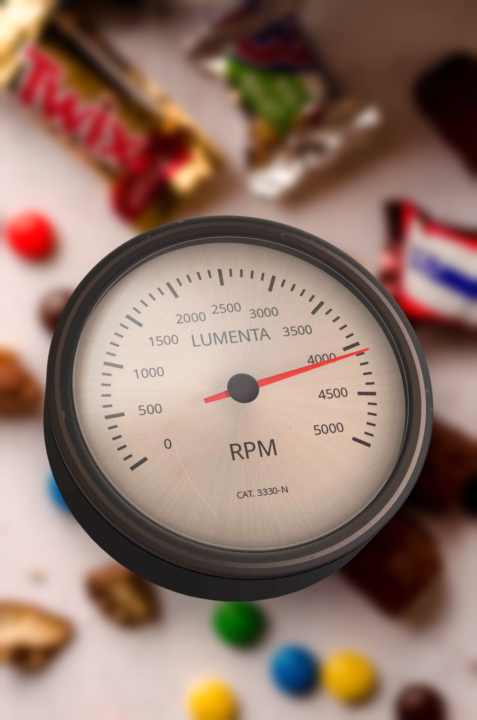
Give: 4100; rpm
